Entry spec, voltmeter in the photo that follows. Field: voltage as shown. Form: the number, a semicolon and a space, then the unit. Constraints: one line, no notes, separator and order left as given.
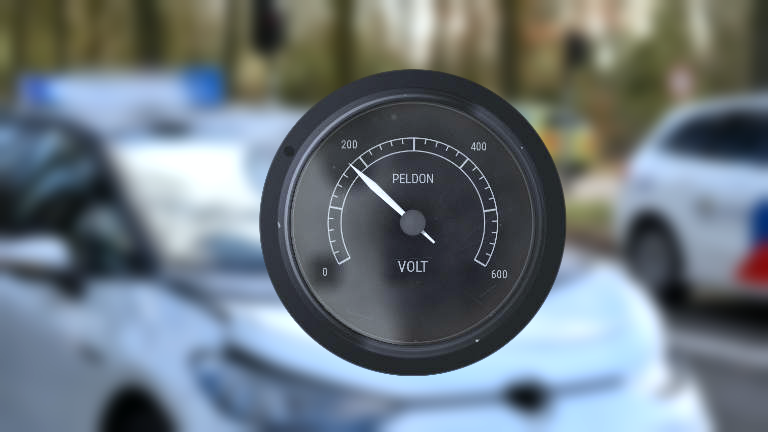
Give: 180; V
